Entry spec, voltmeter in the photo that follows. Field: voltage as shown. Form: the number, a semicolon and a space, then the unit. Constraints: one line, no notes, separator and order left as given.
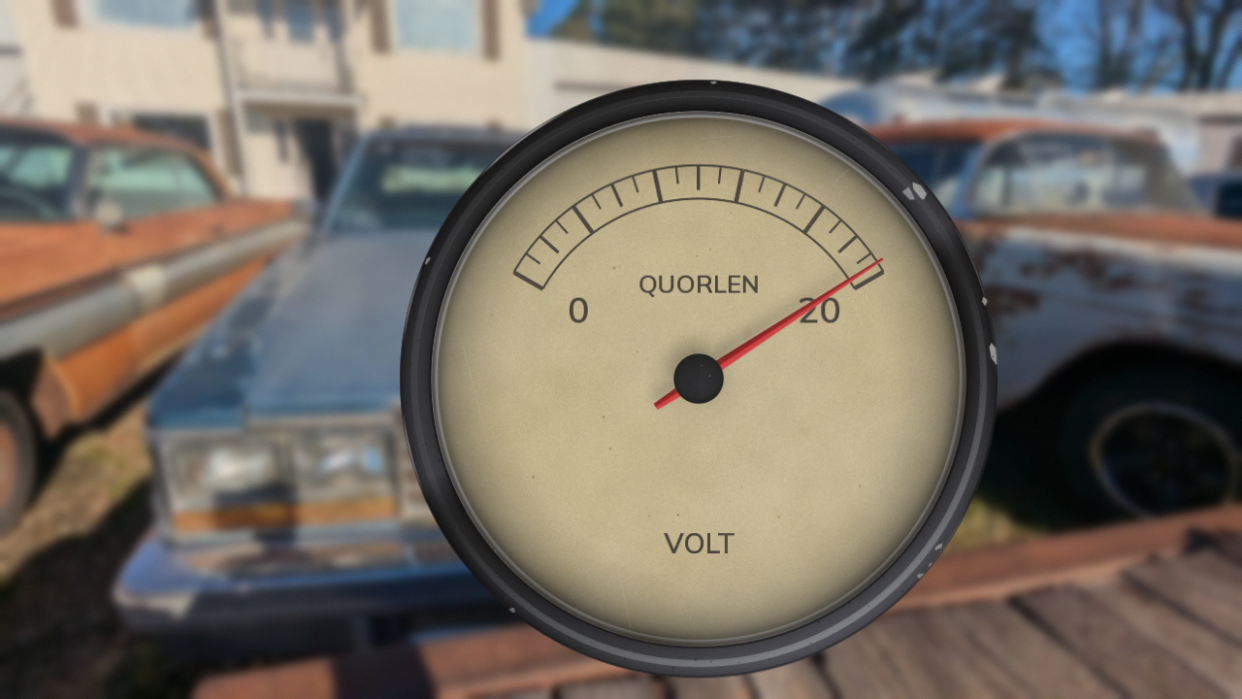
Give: 19.5; V
